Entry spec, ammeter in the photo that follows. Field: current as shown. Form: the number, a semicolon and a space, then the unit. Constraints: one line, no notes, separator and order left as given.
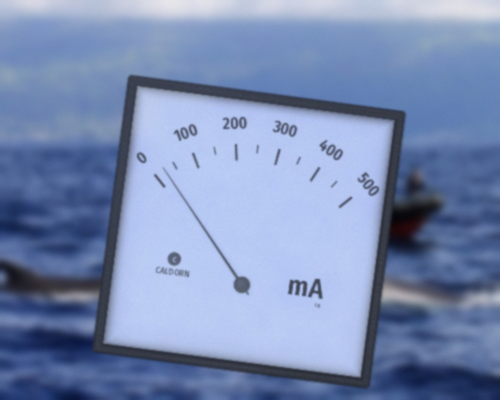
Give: 25; mA
